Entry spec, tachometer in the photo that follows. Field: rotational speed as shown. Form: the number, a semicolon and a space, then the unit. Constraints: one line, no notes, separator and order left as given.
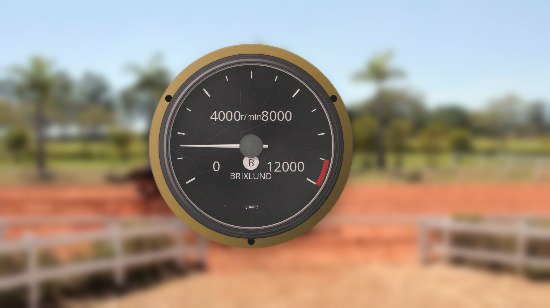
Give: 1500; rpm
